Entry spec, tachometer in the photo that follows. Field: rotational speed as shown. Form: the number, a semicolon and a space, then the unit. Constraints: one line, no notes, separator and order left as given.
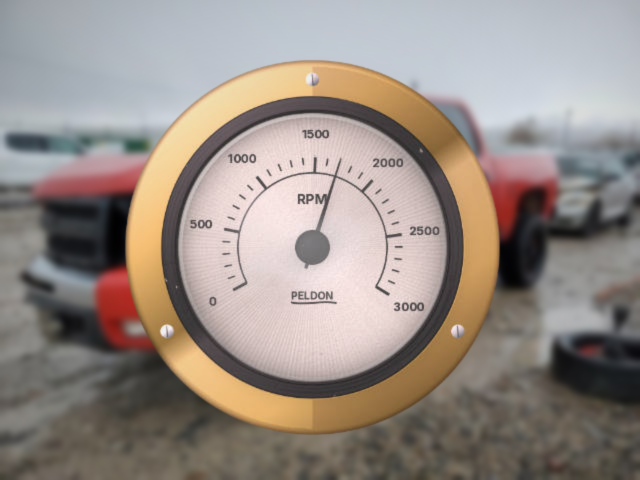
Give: 1700; rpm
